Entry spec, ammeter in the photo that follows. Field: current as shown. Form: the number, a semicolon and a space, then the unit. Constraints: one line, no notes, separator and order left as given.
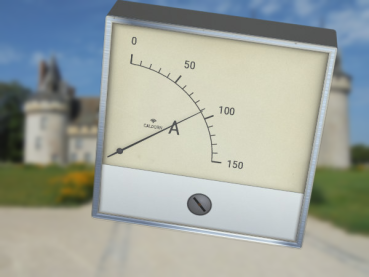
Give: 90; A
